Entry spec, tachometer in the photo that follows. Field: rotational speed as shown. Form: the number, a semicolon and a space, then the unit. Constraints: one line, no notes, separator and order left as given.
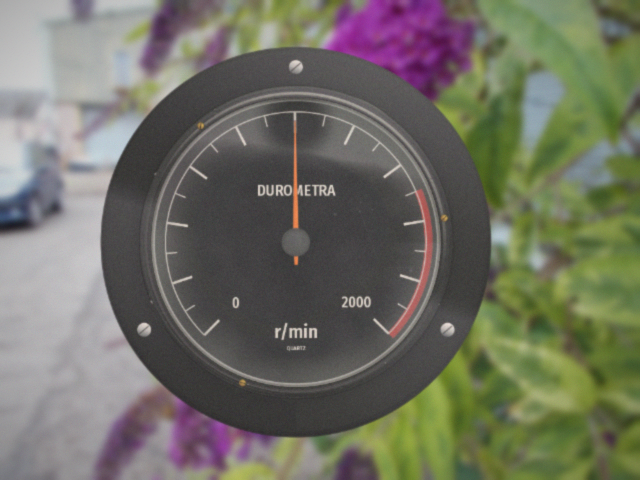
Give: 1000; rpm
